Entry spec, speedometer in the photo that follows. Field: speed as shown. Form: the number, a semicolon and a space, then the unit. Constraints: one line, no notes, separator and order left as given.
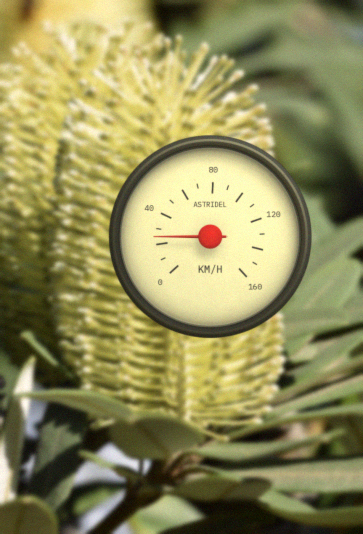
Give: 25; km/h
